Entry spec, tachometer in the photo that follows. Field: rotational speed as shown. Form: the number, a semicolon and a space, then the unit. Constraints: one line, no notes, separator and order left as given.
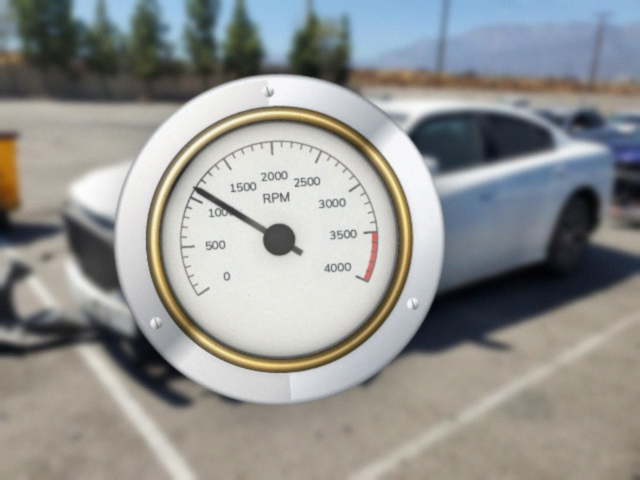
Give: 1100; rpm
